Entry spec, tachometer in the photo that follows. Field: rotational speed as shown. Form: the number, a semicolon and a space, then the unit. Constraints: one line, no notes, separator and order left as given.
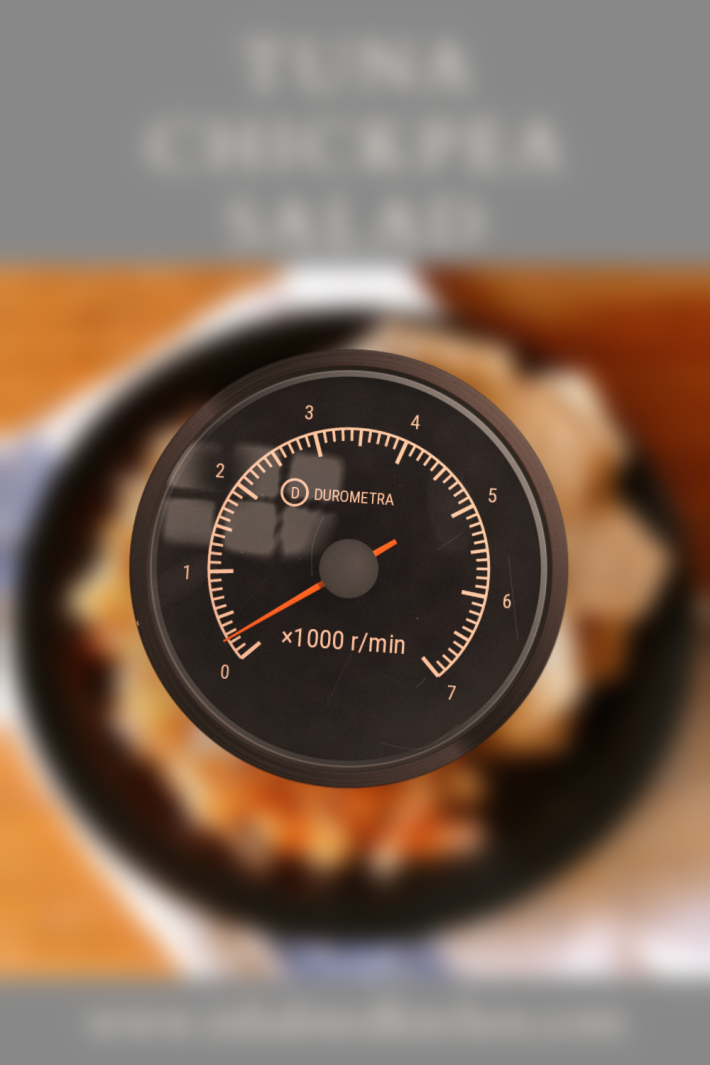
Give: 250; rpm
